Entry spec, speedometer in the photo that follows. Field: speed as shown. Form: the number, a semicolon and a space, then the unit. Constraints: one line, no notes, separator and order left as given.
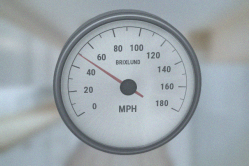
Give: 50; mph
